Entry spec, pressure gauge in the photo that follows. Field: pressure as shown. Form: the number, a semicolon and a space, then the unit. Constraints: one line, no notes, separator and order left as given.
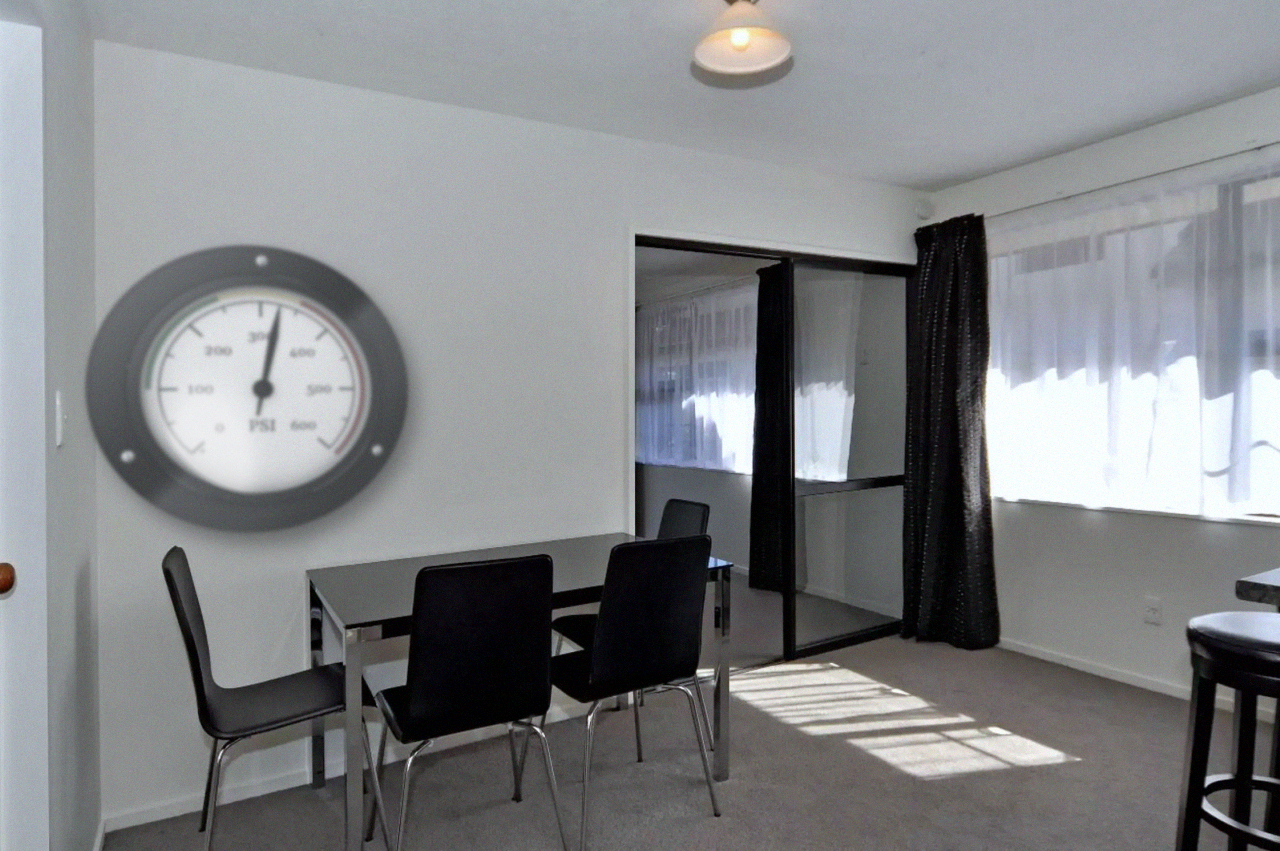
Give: 325; psi
